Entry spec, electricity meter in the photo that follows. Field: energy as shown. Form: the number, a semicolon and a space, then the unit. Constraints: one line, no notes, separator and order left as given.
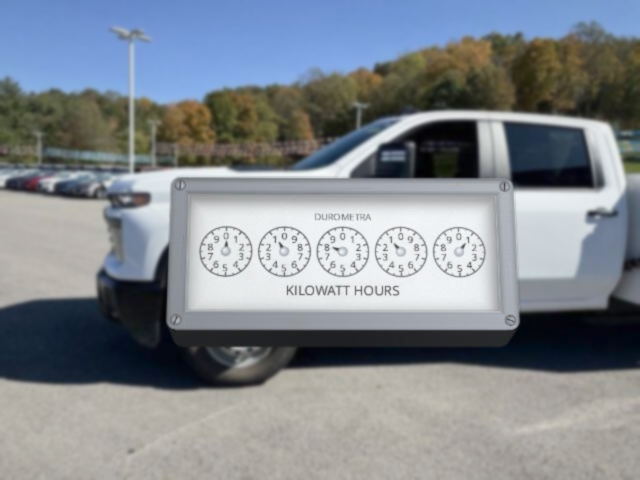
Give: 811; kWh
